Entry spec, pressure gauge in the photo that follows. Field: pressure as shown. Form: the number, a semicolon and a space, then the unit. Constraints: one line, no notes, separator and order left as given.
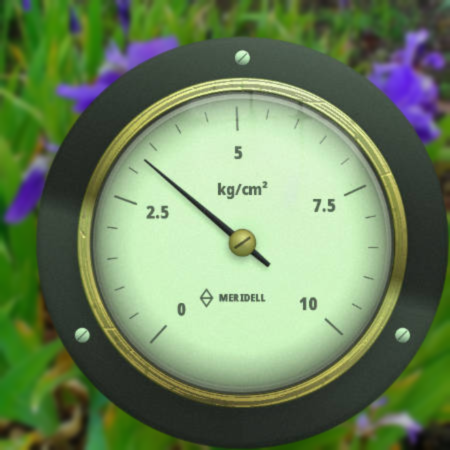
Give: 3.25; kg/cm²
